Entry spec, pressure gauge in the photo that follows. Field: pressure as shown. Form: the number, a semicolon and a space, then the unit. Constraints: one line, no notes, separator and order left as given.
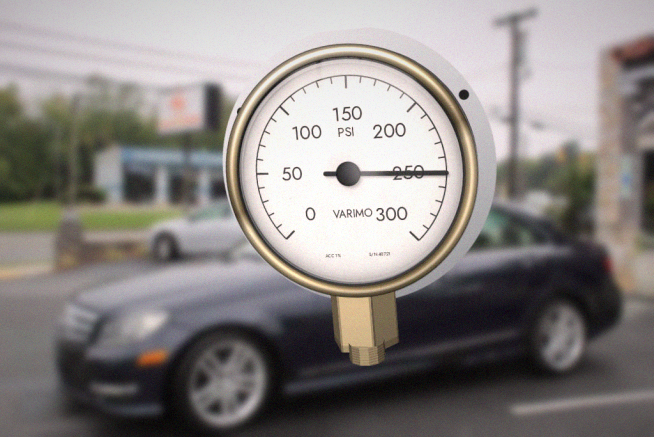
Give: 250; psi
